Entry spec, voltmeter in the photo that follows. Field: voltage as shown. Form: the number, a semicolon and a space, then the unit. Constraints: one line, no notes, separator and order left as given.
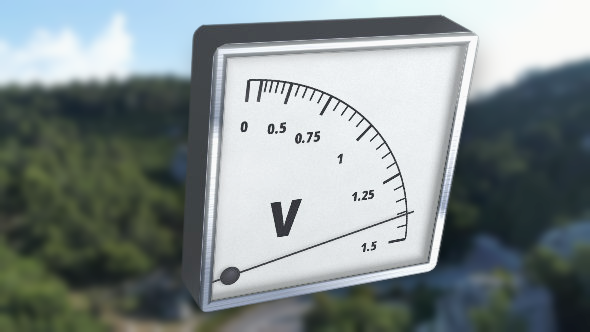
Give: 1.4; V
